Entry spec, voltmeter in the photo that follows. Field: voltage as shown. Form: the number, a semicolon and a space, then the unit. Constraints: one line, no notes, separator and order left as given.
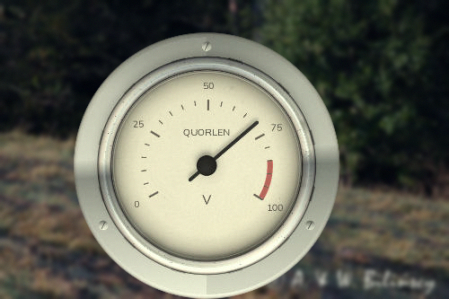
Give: 70; V
